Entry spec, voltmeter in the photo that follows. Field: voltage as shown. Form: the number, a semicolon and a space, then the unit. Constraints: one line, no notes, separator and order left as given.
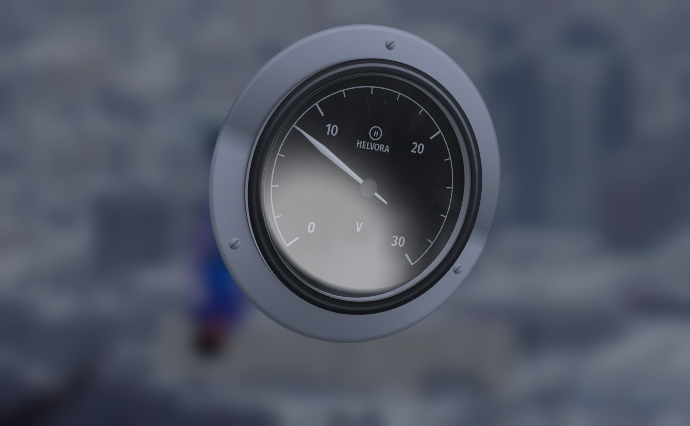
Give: 8; V
